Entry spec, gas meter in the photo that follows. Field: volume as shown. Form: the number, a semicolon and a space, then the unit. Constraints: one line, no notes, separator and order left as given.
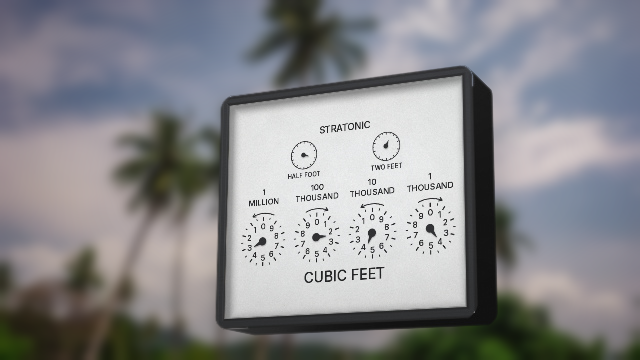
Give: 324400; ft³
